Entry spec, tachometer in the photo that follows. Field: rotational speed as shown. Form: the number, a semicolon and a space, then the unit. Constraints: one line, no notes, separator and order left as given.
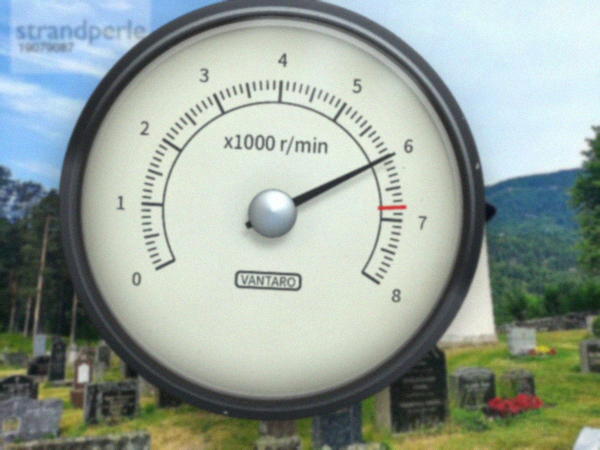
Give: 6000; rpm
